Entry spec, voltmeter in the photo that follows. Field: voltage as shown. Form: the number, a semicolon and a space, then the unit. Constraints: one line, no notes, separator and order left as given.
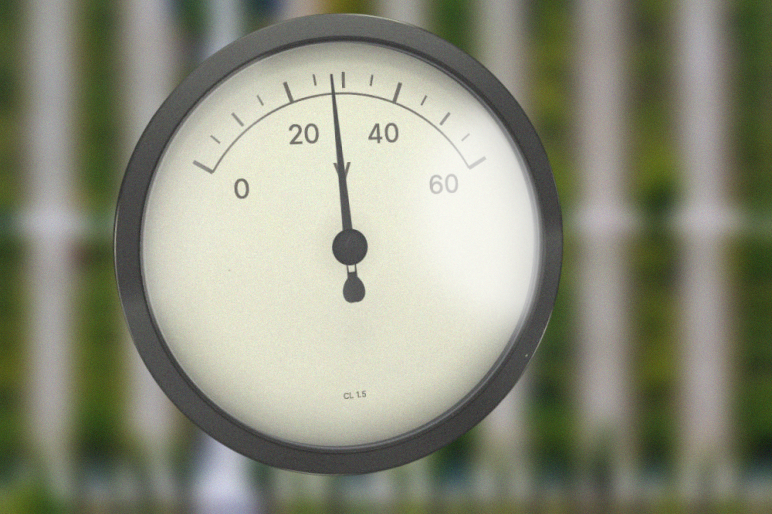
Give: 27.5; V
